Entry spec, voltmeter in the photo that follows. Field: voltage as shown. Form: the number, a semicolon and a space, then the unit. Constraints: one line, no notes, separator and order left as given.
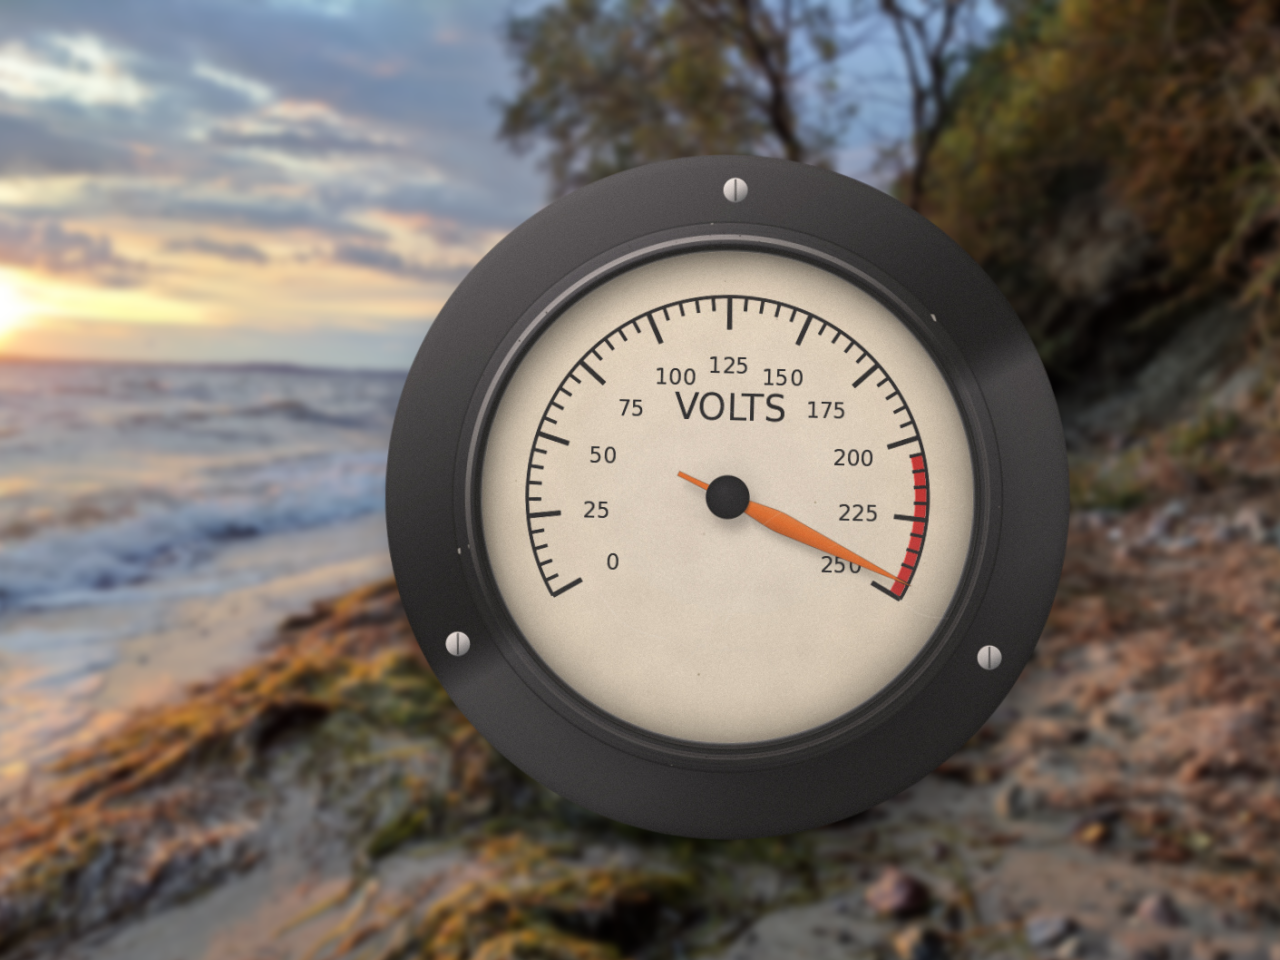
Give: 245; V
